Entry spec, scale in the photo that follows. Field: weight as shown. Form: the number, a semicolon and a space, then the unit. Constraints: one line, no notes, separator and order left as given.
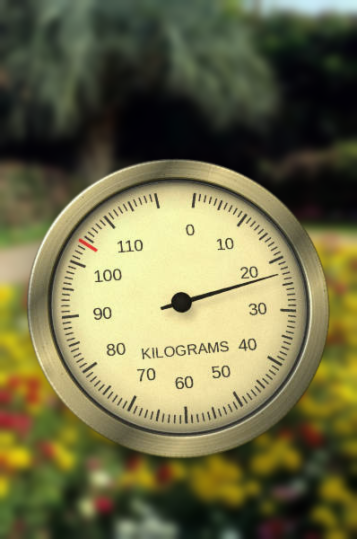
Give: 23; kg
